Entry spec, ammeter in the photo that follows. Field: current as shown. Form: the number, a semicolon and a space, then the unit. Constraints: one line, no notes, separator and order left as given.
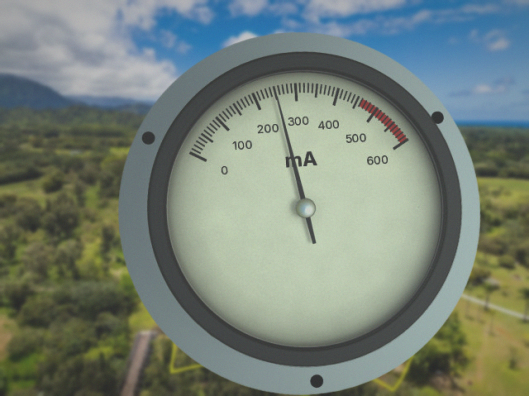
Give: 250; mA
